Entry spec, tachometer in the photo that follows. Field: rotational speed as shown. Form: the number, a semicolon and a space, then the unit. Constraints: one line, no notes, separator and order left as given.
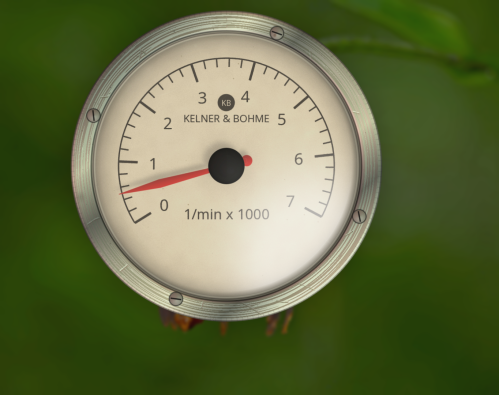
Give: 500; rpm
